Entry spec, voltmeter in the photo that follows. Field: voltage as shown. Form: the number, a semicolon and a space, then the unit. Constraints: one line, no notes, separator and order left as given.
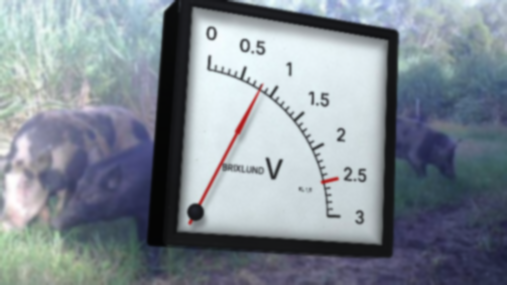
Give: 0.8; V
